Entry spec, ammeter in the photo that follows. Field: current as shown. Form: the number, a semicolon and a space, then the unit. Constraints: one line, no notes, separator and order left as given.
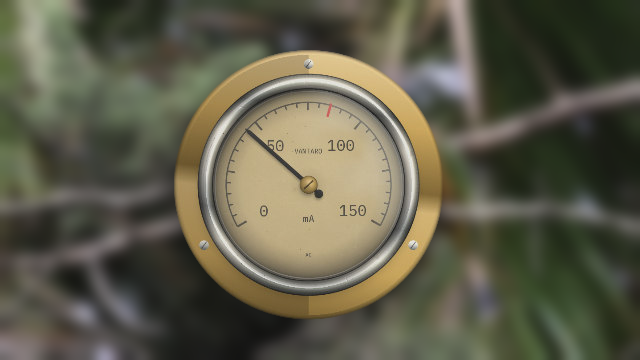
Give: 45; mA
